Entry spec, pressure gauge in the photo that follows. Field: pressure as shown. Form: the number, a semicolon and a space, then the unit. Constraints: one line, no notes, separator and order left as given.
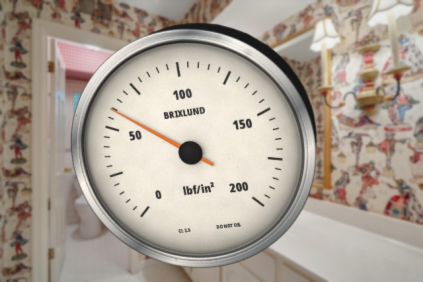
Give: 60; psi
